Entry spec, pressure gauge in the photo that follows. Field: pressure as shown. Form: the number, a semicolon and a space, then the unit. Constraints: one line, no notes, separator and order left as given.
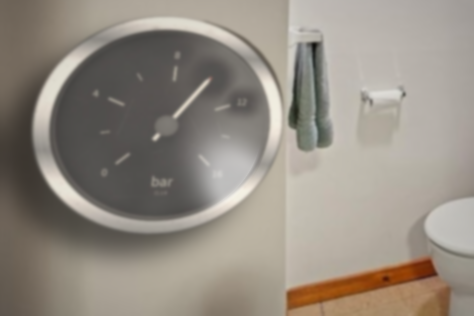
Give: 10; bar
